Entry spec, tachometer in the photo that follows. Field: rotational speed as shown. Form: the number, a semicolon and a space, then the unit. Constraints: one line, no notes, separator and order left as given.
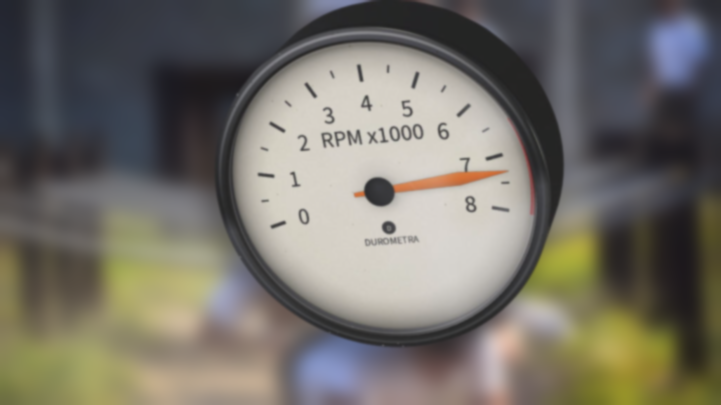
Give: 7250; rpm
